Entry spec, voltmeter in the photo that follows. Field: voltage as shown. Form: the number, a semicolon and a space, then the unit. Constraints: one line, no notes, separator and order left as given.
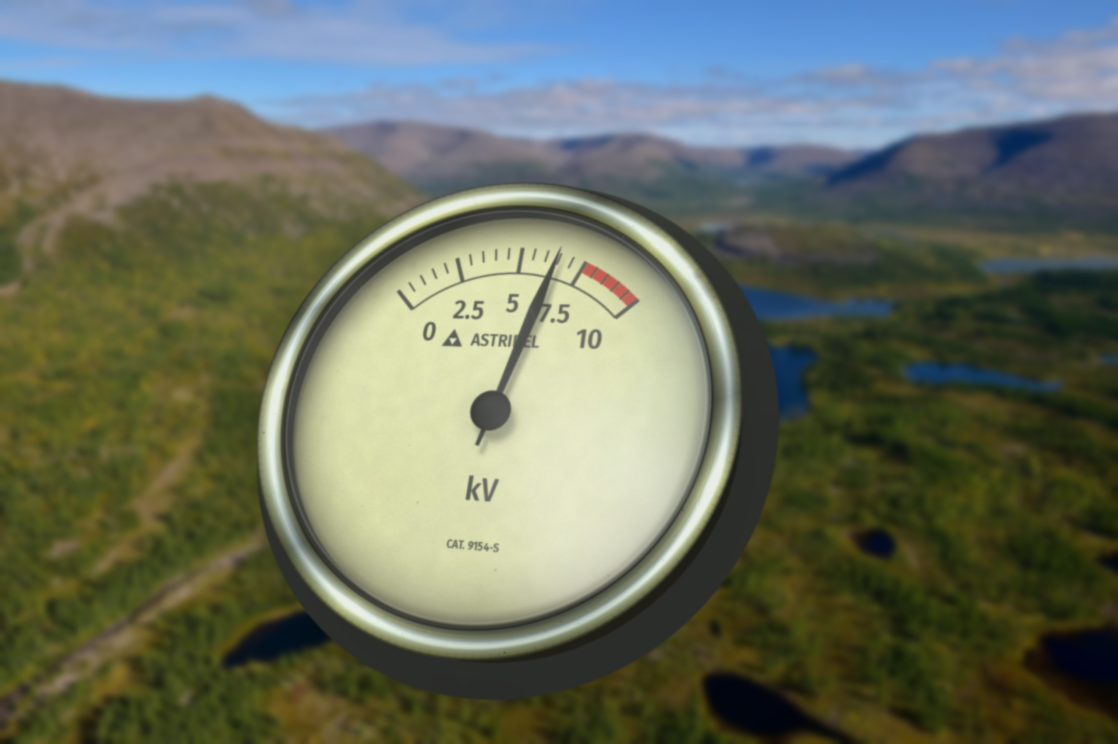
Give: 6.5; kV
